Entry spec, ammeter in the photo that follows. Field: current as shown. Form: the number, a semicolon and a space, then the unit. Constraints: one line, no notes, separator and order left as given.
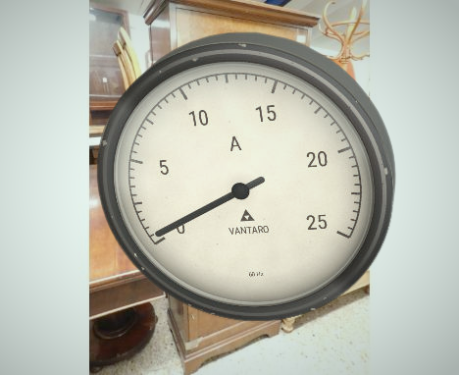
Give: 0.5; A
